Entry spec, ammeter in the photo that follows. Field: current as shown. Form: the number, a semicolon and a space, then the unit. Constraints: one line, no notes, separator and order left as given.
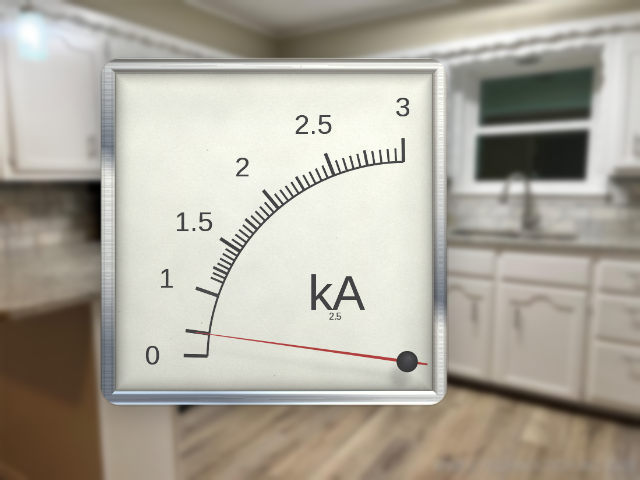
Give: 0.5; kA
